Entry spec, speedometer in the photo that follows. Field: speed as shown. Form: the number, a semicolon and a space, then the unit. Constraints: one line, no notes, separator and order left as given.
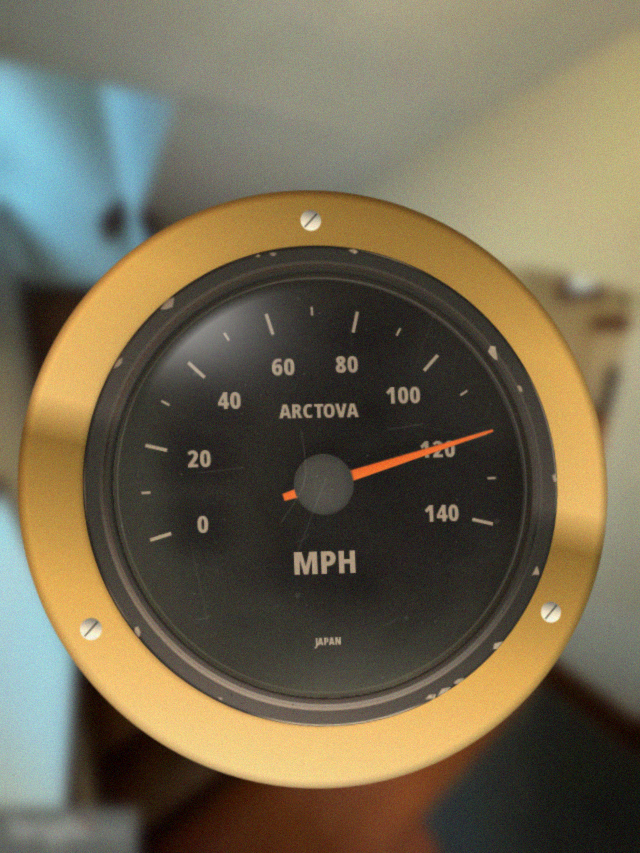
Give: 120; mph
